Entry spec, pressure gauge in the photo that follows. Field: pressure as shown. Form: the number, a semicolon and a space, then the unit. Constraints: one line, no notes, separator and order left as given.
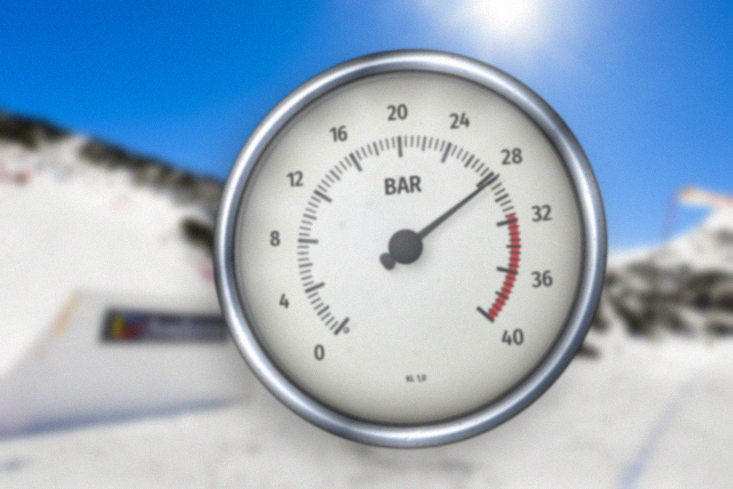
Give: 28.5; bar
